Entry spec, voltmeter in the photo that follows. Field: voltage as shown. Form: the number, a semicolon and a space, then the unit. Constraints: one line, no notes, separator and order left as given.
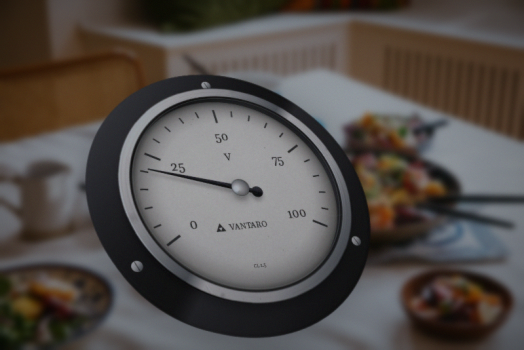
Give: 20; V
